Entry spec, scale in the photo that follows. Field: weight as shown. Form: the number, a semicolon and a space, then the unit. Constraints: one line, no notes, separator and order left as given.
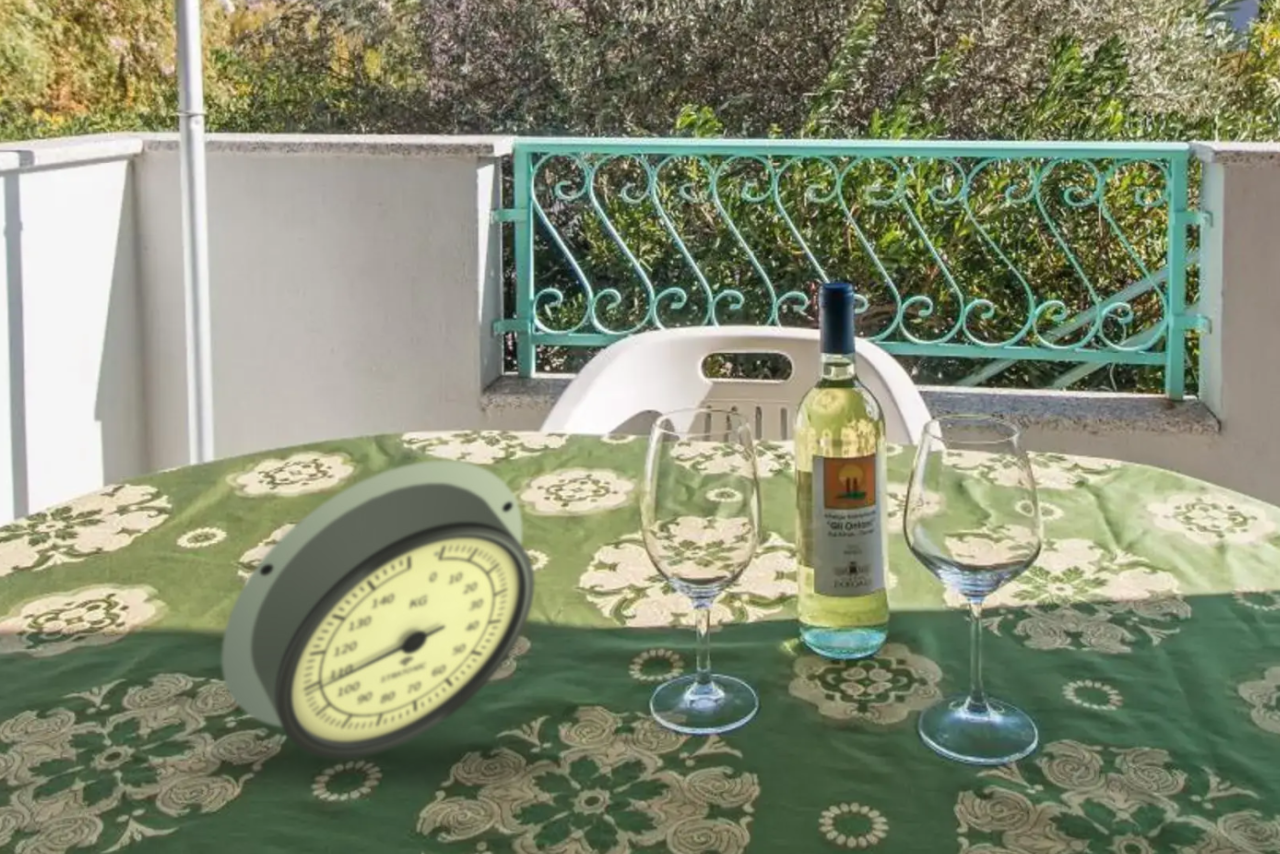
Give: 110; kg
